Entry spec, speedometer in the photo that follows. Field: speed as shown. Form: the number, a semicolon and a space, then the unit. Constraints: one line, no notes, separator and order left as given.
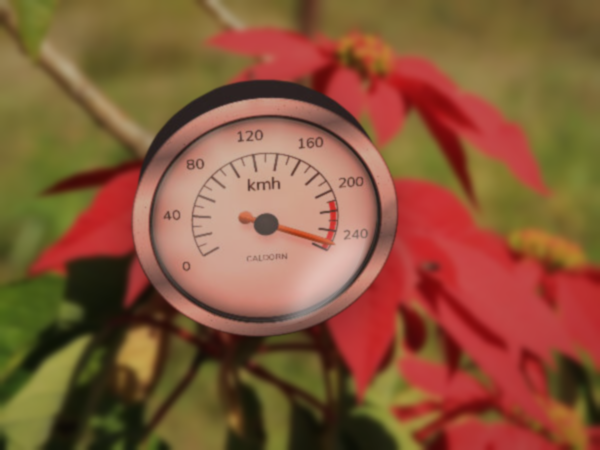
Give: 250; km/h
